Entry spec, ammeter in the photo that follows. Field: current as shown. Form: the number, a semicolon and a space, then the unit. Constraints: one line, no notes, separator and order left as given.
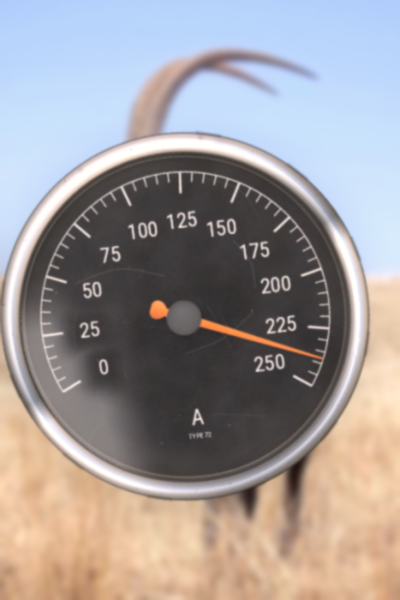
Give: 237.5; A
